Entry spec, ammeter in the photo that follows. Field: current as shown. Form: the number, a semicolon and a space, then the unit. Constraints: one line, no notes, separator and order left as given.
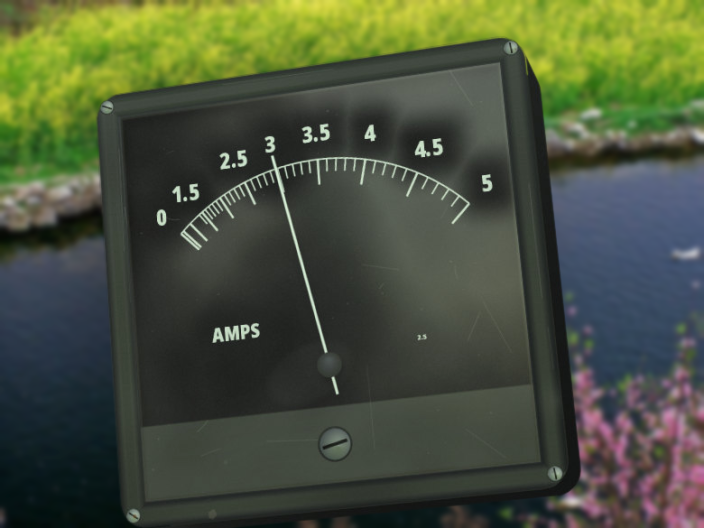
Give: 3; A
